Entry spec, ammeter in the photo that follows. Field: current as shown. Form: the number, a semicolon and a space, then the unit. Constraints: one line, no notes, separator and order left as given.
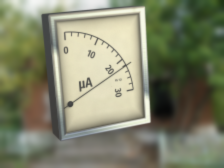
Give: 22; µA
